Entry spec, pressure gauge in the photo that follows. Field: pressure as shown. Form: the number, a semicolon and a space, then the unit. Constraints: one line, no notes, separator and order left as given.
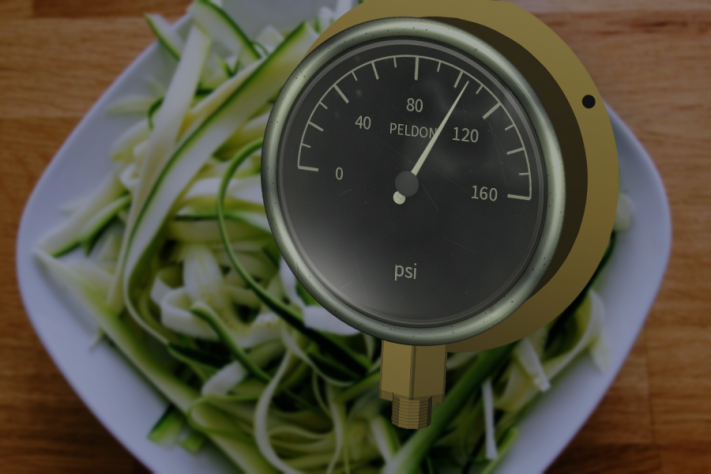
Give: 105; psi
